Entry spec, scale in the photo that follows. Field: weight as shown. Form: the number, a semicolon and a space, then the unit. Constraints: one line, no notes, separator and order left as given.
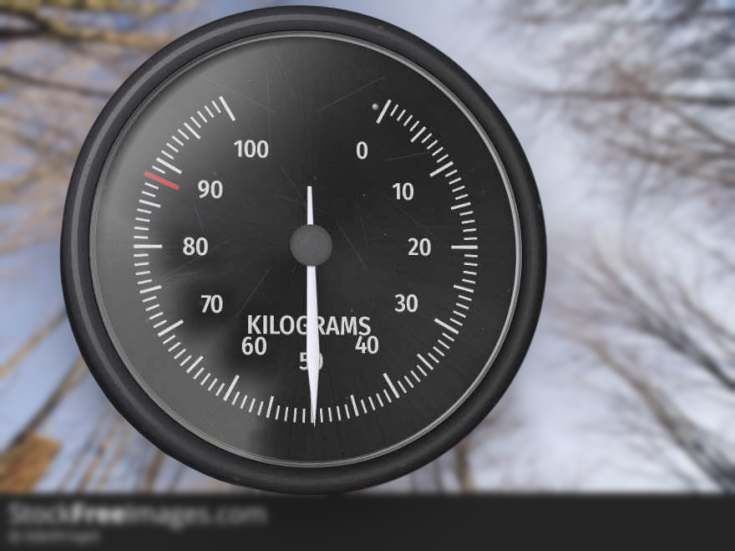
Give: 50; kg
